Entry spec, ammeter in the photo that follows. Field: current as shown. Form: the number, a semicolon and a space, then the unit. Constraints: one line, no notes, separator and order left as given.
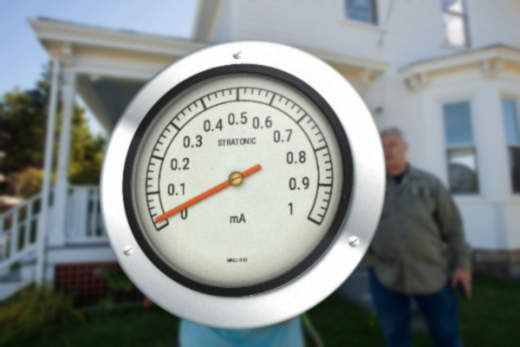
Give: 0.02; mA
